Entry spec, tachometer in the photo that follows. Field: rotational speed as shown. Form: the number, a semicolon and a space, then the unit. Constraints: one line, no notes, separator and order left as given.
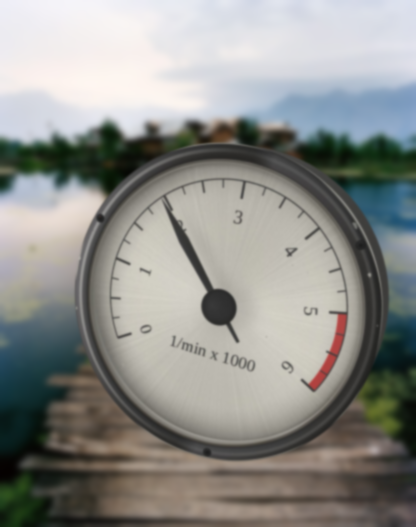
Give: 2000; rpm
